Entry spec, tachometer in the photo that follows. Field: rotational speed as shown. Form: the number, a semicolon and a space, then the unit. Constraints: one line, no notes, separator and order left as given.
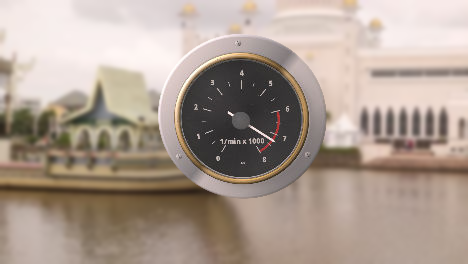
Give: 7250; rpm
